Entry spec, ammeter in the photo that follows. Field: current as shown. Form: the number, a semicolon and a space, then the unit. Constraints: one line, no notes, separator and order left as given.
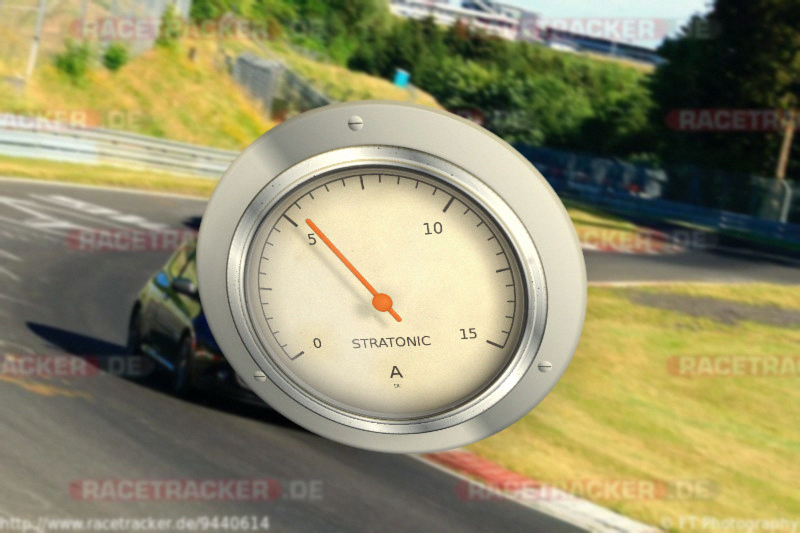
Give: 5.5; A
